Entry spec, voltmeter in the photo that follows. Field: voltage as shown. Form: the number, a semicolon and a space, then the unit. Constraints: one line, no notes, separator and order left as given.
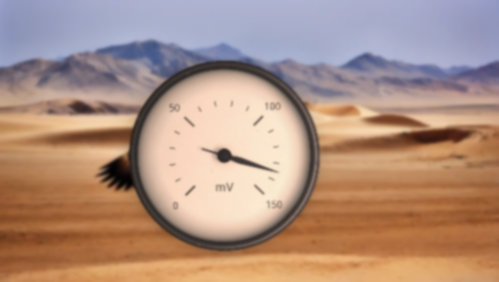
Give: 135; mV
